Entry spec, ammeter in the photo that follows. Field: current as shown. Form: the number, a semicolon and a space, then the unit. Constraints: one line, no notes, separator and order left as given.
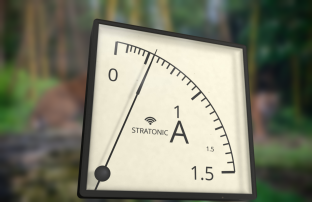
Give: 0.55; A
